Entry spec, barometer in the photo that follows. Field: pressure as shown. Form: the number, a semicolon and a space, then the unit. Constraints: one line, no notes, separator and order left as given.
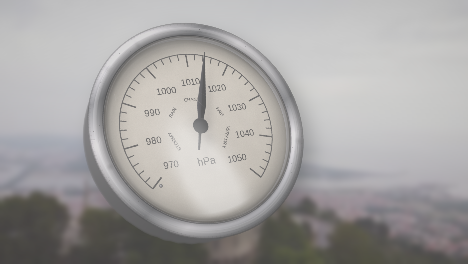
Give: 1014; hPa
